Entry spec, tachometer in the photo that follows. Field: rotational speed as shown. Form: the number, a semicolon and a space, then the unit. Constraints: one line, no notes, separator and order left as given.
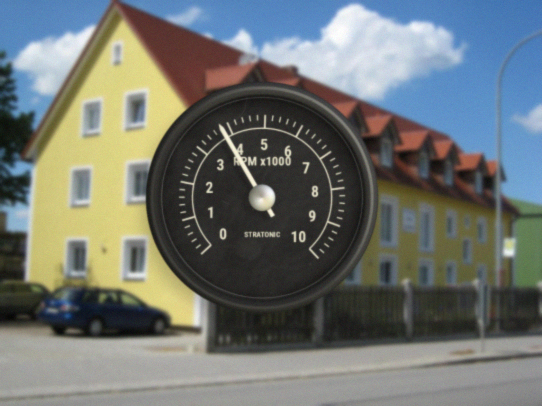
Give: 3800; rpm
